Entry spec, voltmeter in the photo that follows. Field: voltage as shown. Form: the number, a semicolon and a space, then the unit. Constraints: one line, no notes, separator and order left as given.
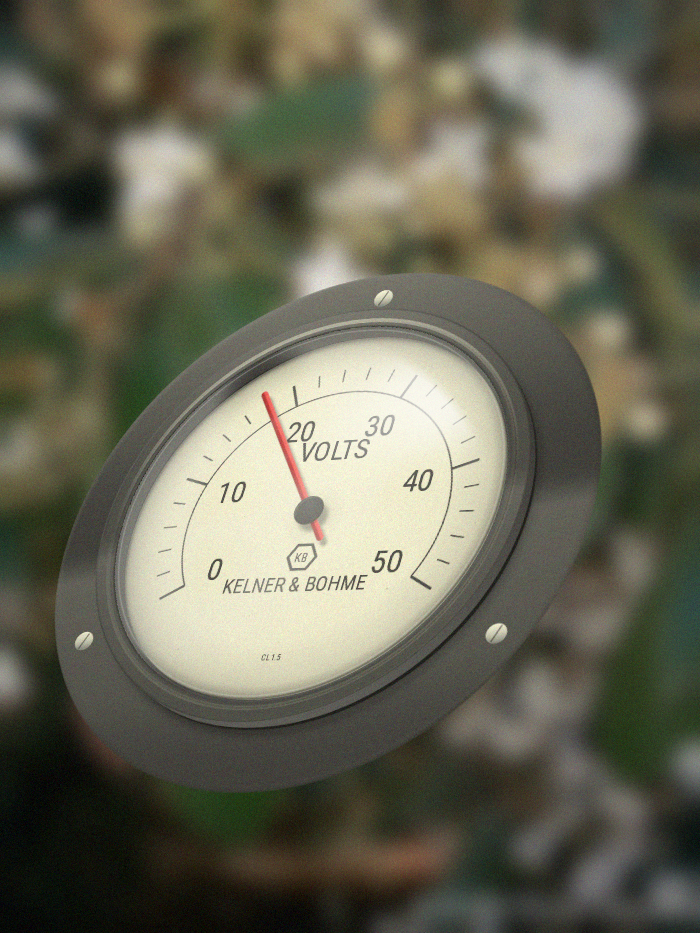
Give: 18; V
